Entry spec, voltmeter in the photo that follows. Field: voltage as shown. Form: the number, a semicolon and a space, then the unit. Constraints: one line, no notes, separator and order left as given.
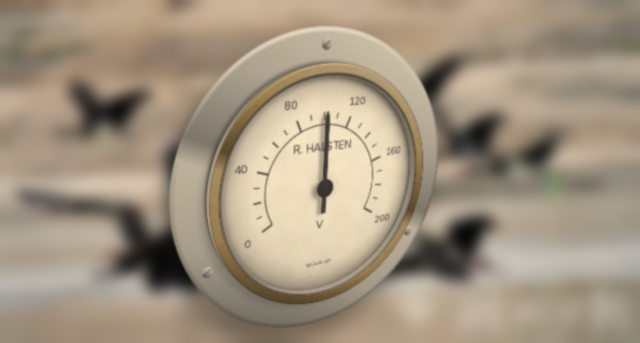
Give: 100; V
